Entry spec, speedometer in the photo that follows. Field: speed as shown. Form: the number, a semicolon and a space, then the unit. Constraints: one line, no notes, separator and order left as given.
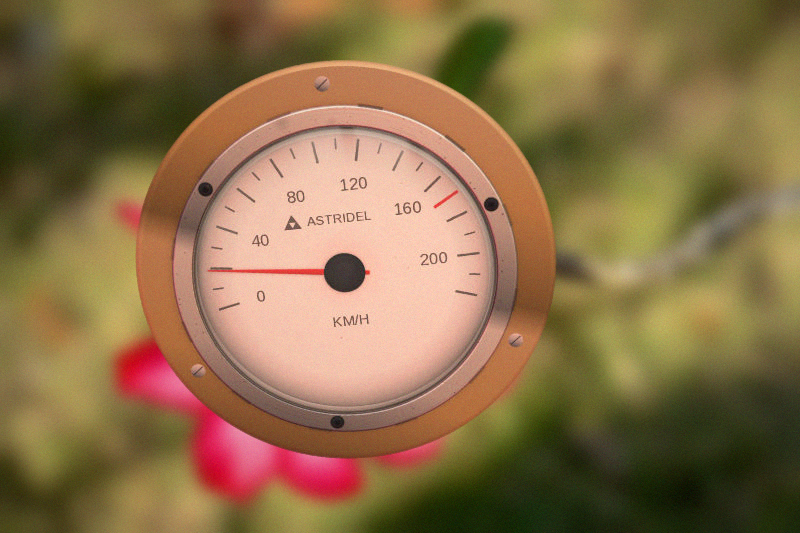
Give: 20; km/h
